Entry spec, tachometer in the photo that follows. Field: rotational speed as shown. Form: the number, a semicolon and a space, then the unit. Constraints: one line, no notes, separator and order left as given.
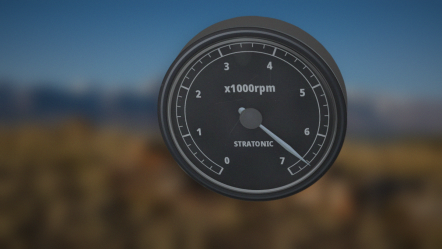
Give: 6600; rpm
